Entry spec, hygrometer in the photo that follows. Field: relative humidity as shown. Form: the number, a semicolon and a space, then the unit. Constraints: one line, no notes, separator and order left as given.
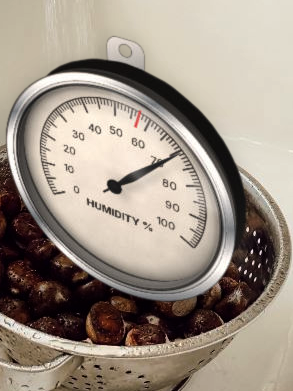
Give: 70; %
